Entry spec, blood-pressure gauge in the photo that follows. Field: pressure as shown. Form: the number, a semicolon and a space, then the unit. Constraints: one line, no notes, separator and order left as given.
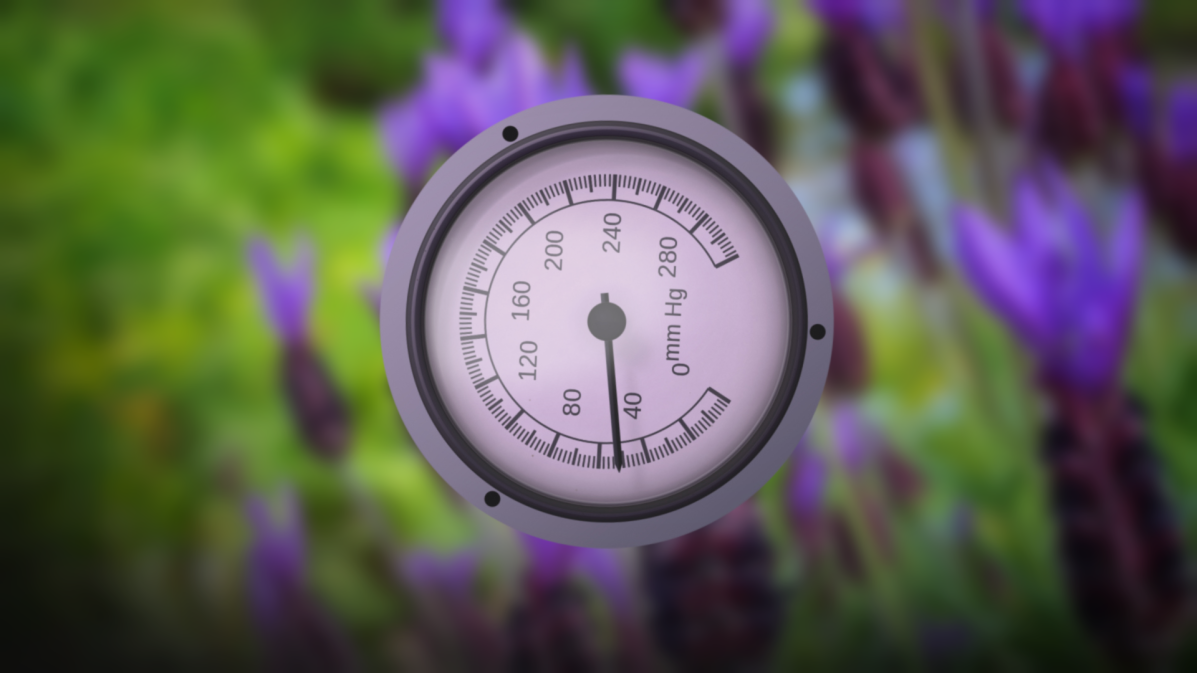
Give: 52; mmHg
